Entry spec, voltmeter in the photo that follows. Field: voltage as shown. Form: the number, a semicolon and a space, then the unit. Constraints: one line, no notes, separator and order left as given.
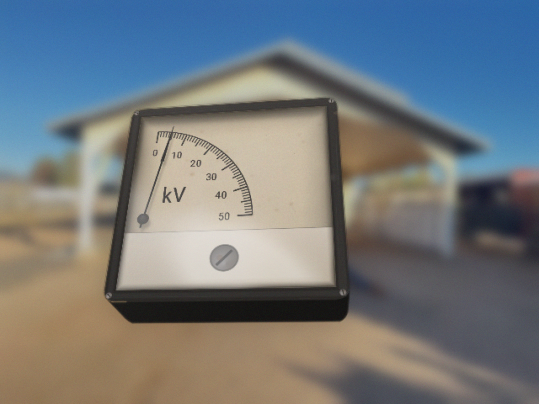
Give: 5; kV
